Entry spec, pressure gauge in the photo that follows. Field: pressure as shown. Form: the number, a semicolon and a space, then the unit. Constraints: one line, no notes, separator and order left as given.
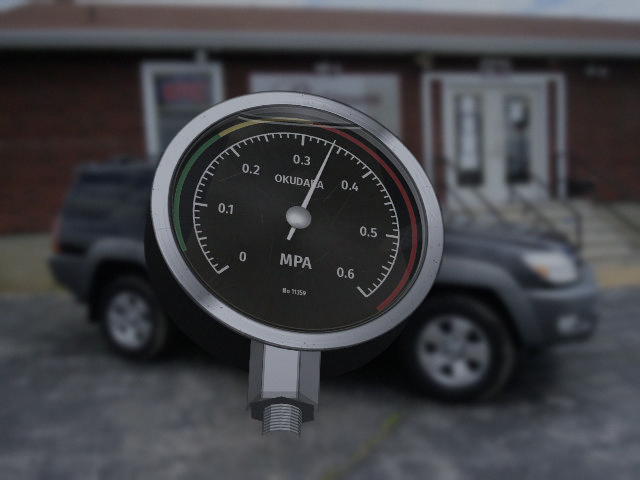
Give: 0.34; MPa
